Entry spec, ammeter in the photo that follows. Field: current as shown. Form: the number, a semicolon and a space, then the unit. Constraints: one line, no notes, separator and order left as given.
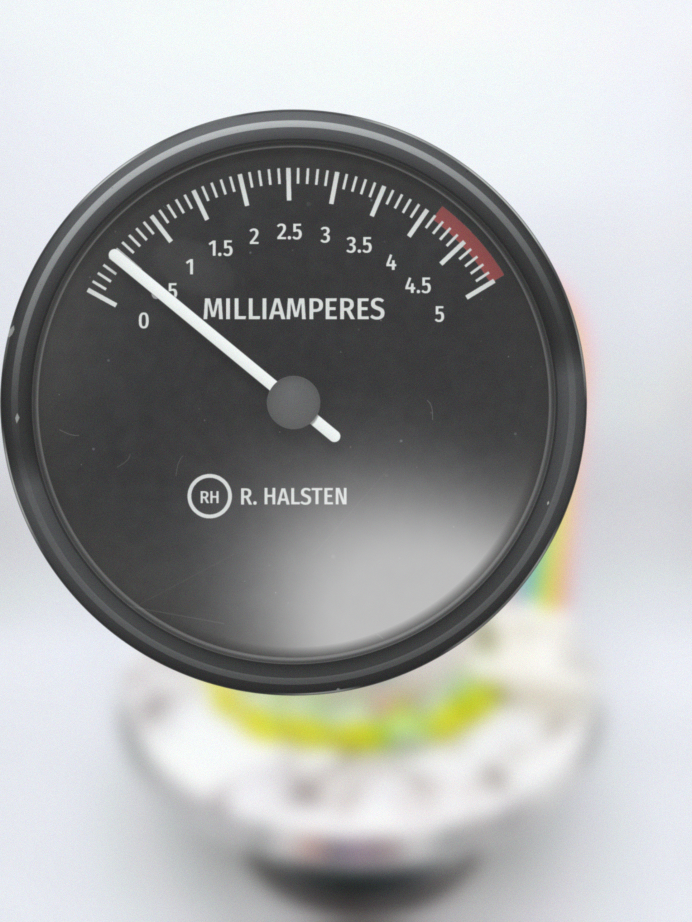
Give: 0.45; mA
